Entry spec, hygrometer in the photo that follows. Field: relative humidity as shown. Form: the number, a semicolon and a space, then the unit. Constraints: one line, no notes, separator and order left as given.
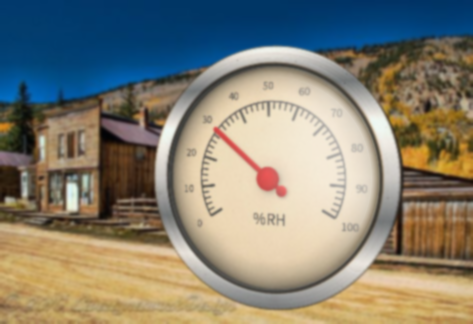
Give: 30; %
